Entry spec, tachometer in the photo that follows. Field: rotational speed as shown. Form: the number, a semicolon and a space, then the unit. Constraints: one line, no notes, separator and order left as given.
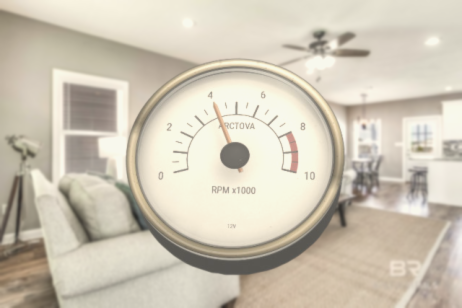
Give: 4000; rpm
